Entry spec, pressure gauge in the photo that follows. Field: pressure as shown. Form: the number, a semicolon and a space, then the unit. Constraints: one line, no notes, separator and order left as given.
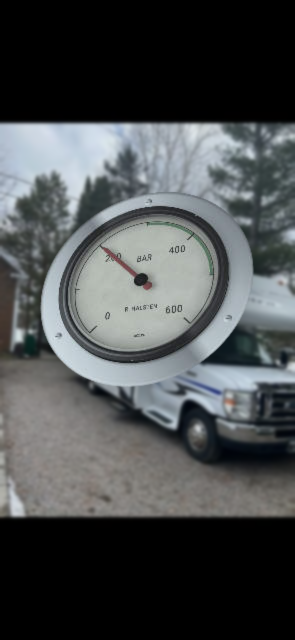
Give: 200; bar
